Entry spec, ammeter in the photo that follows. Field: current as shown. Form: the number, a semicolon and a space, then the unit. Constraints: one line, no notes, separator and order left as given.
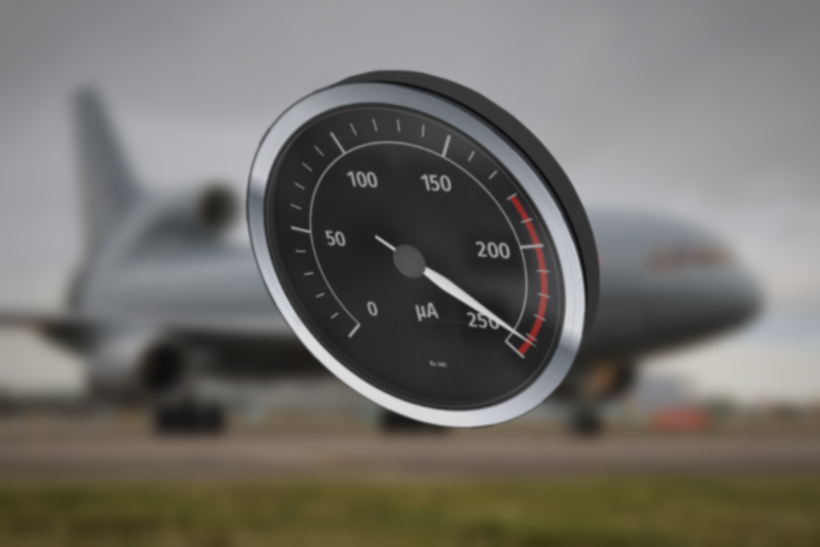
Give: 240; µA
